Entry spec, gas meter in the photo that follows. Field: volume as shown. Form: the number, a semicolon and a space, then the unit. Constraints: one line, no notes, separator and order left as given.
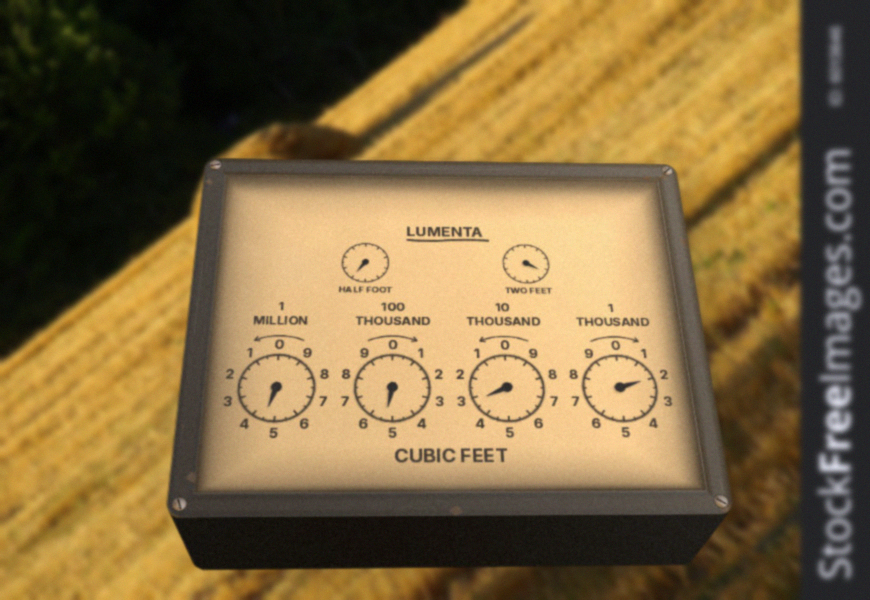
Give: 453200; ft³
